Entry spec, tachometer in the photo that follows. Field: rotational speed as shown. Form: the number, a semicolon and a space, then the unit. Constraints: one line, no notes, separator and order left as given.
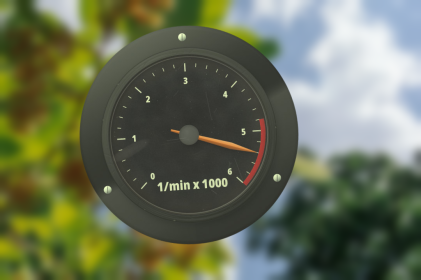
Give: 5400; rpm
